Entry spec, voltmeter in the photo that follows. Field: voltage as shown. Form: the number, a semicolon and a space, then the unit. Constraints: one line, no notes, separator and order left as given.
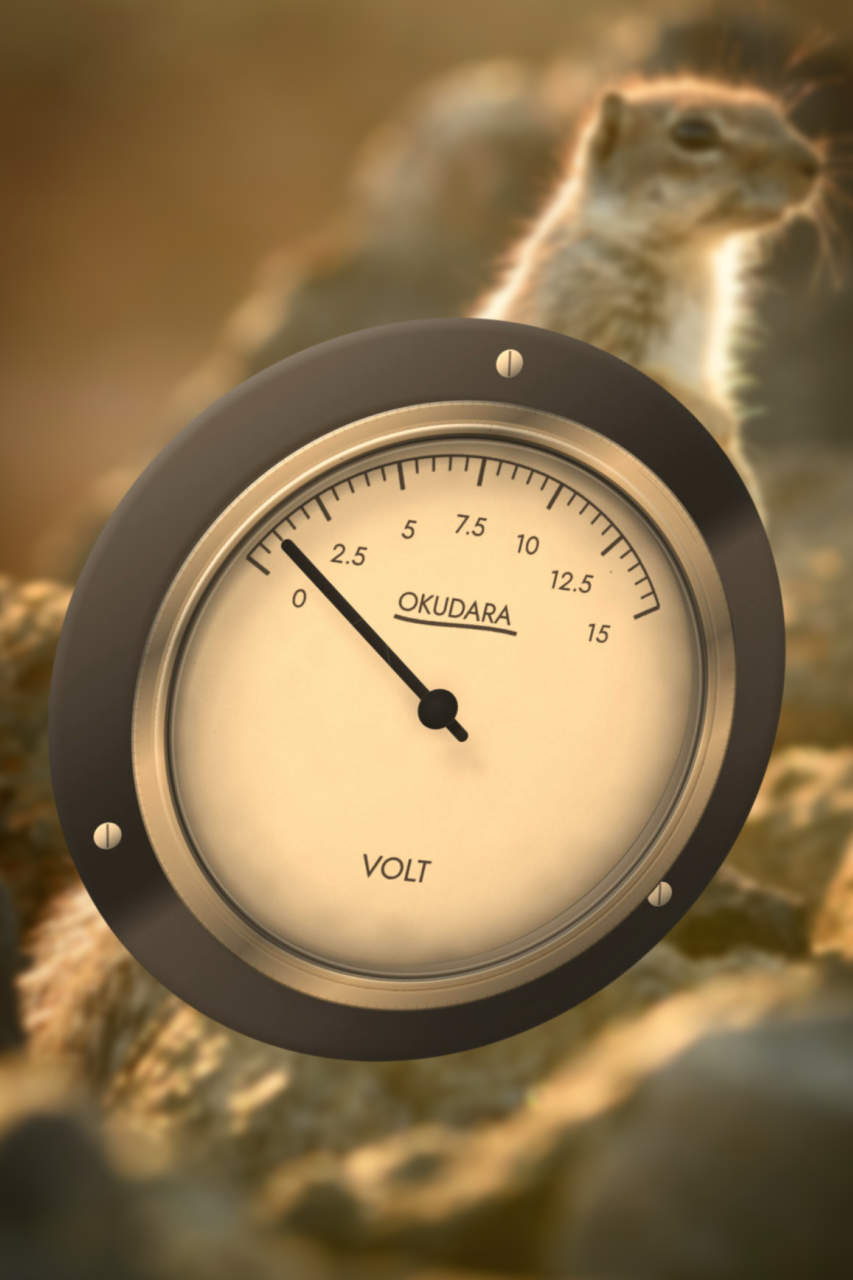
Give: 1; V
